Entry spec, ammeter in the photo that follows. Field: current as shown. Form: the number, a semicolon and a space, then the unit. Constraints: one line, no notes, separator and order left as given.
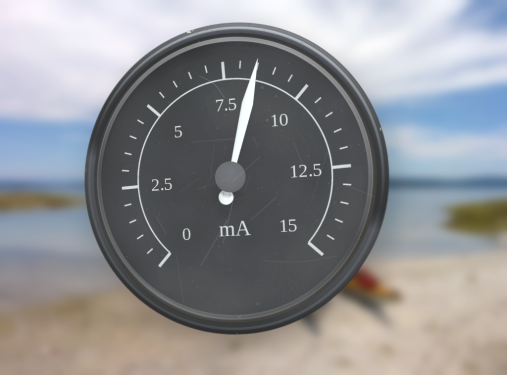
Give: 8.5; mA
